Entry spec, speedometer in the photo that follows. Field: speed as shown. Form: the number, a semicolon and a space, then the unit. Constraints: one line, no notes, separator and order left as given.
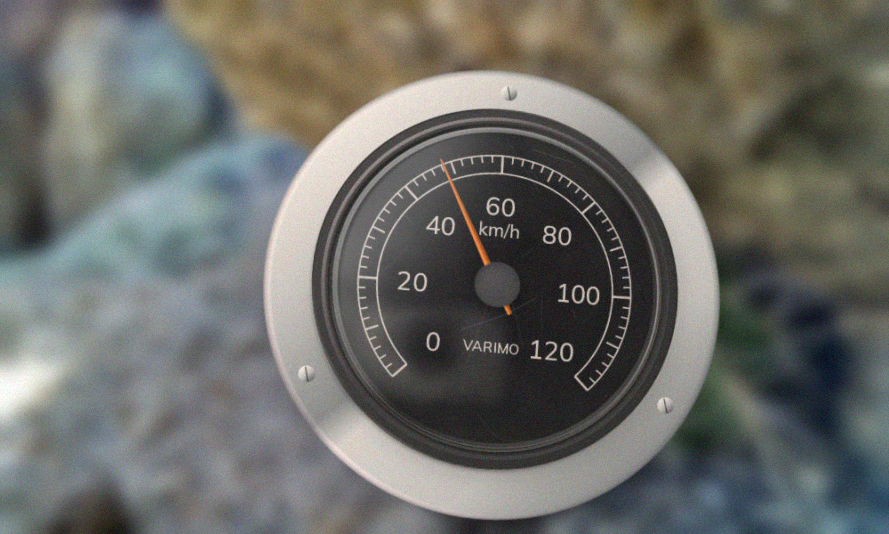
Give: 48; km/h
